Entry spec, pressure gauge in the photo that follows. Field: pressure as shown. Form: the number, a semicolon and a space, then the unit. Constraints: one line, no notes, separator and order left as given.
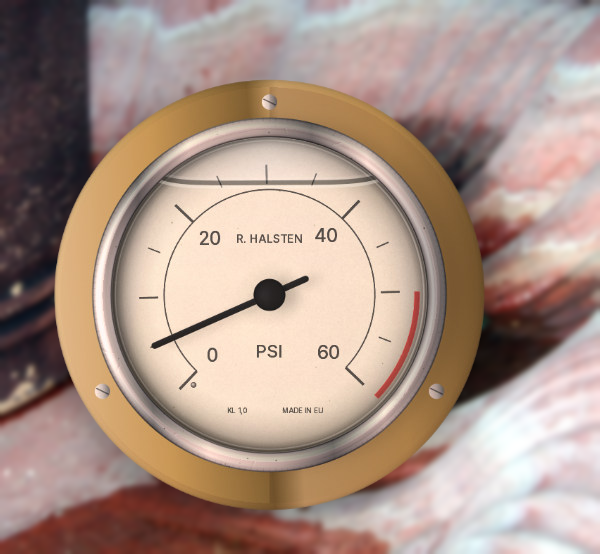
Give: 5; psi
